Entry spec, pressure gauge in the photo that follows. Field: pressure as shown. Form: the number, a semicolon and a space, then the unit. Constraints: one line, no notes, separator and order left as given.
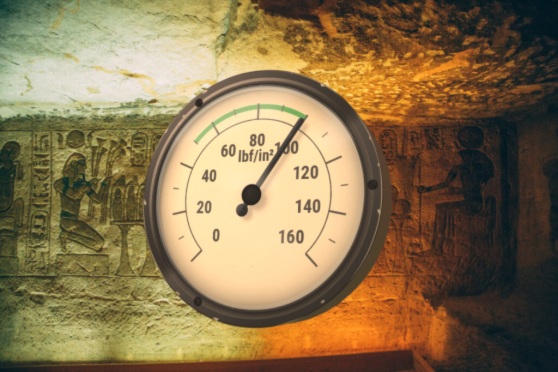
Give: 100; psi
